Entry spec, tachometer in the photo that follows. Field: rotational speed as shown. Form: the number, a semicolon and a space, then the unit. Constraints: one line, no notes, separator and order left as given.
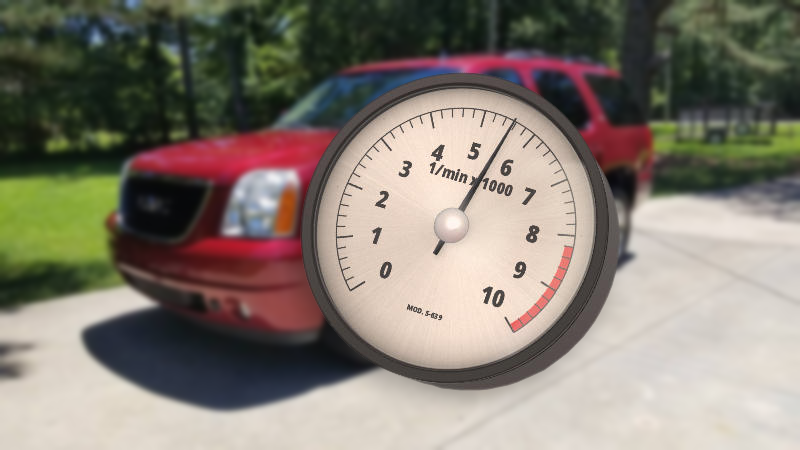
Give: 5600; rpm
